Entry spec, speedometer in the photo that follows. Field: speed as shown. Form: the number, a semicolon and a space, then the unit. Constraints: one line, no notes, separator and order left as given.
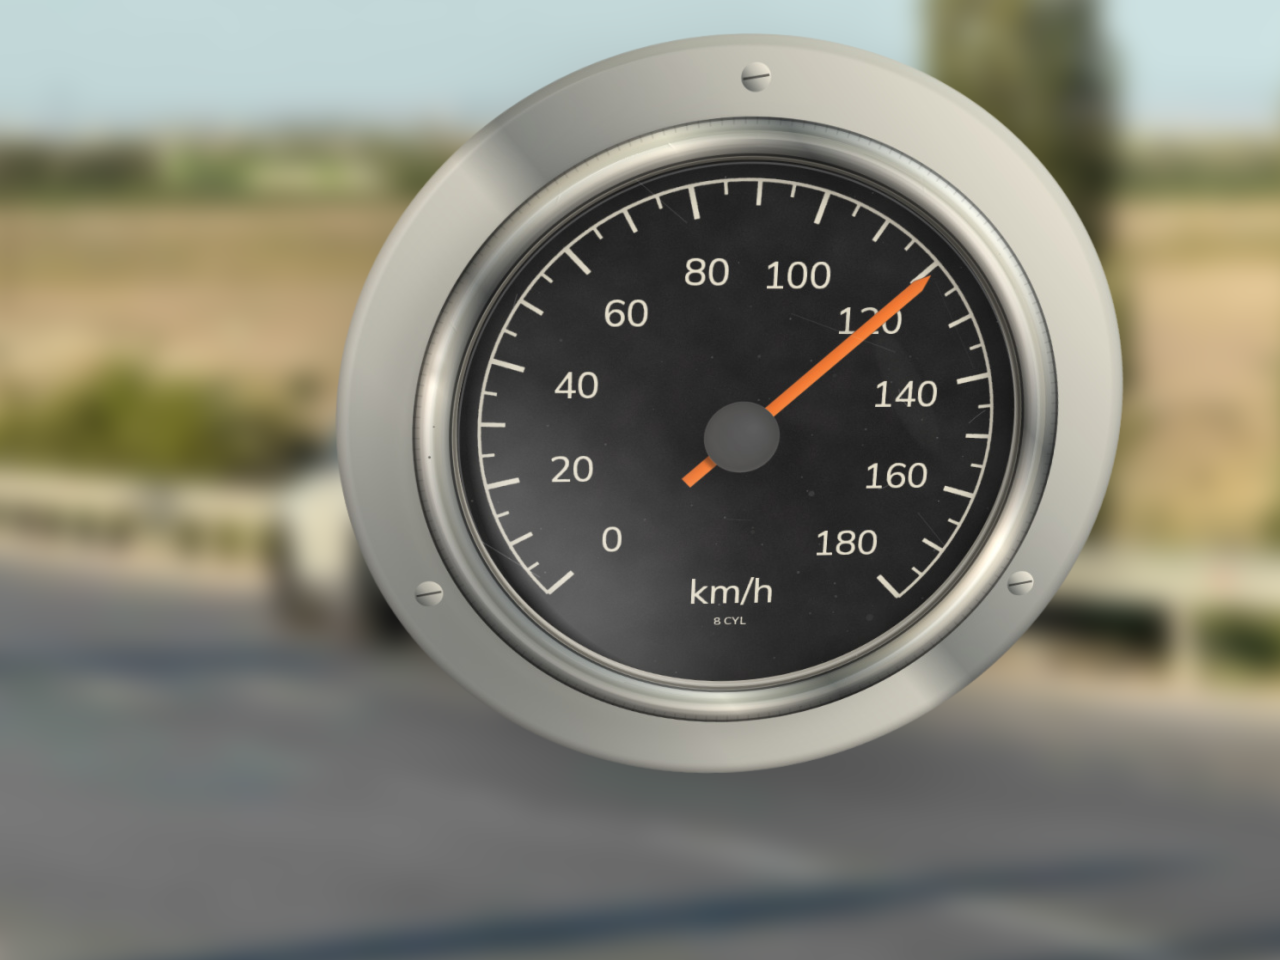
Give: 120; km/h
